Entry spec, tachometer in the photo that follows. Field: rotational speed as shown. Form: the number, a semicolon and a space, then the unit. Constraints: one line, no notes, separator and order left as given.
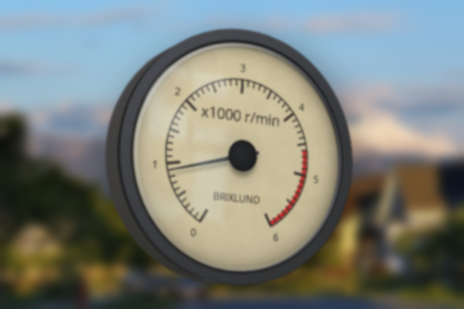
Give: 900; rpm
